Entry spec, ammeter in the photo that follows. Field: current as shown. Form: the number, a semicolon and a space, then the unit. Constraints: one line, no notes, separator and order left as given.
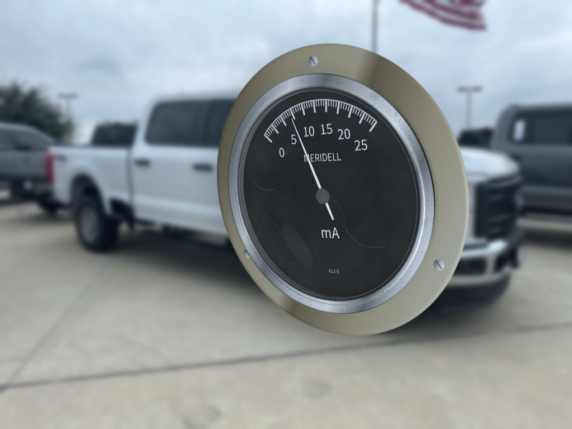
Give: 7.5; mA
